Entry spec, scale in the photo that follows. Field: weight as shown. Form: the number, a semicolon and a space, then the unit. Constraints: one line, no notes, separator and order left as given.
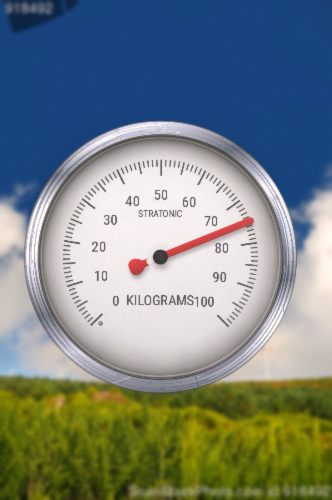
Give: 75; kg
